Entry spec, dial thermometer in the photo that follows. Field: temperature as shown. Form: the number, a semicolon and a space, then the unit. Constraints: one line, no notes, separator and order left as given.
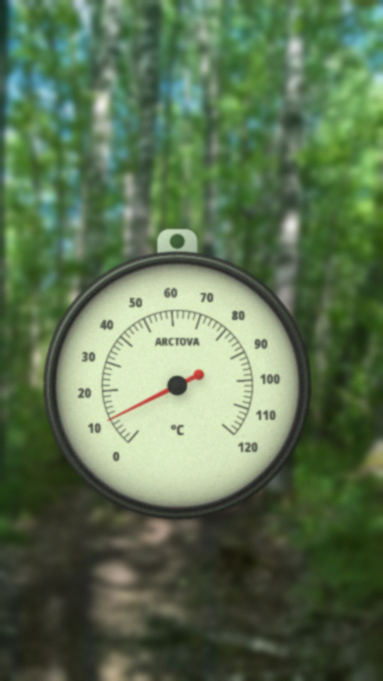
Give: 10; °C
